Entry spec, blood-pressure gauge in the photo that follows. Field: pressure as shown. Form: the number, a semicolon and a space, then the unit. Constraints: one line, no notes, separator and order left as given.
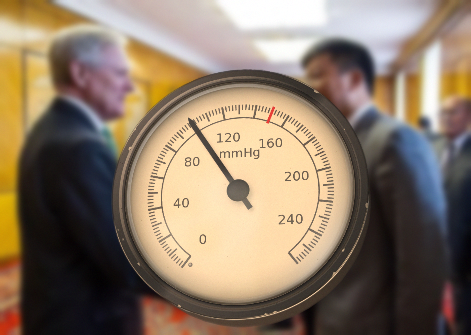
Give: 100; mmHg
